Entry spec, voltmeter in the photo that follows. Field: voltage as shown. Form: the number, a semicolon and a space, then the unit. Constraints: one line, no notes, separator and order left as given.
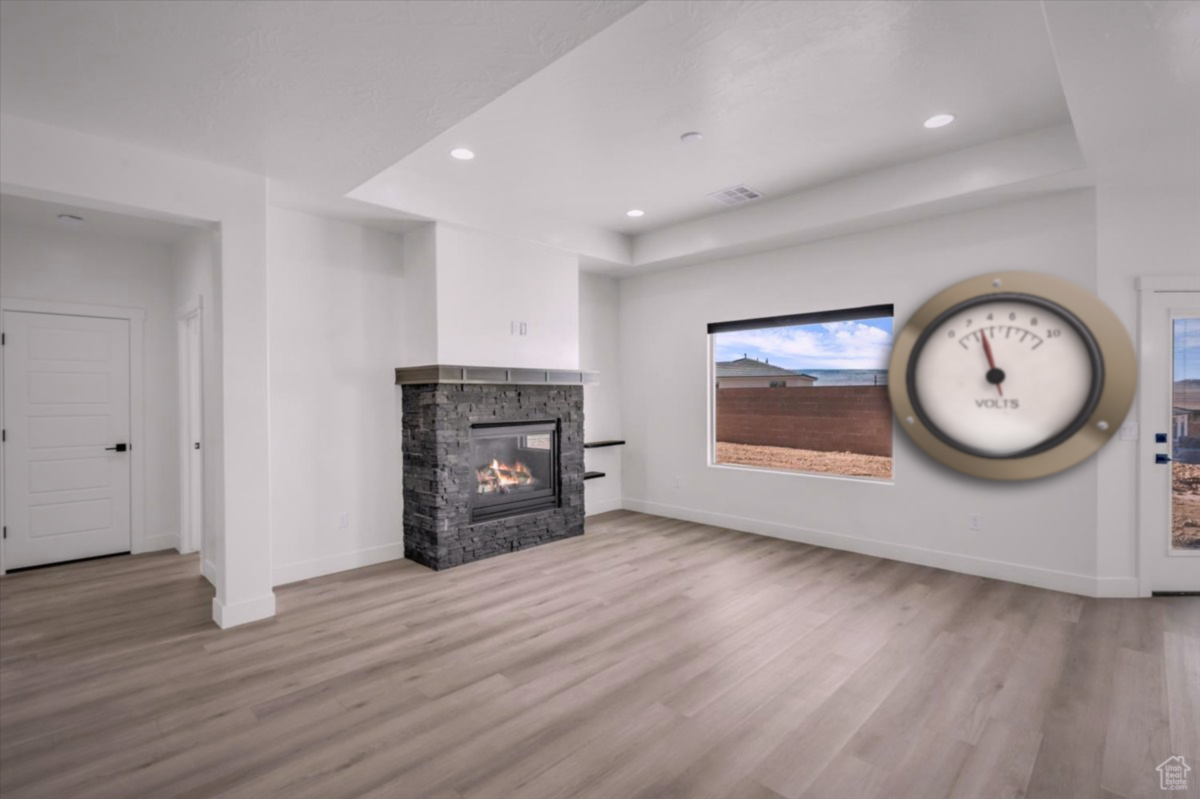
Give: 3; V
